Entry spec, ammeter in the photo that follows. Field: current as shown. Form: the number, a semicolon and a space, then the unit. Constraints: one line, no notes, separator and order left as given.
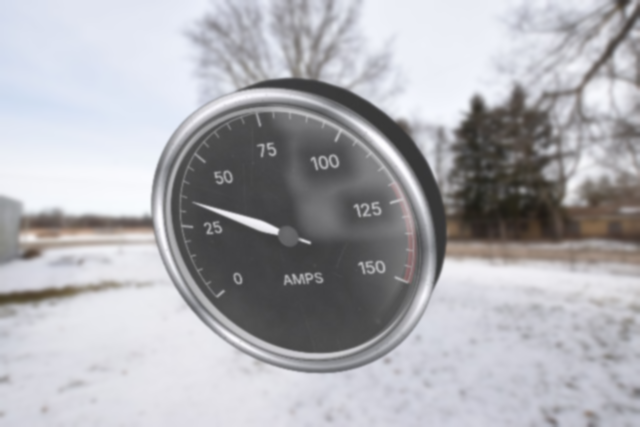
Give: 35; A
